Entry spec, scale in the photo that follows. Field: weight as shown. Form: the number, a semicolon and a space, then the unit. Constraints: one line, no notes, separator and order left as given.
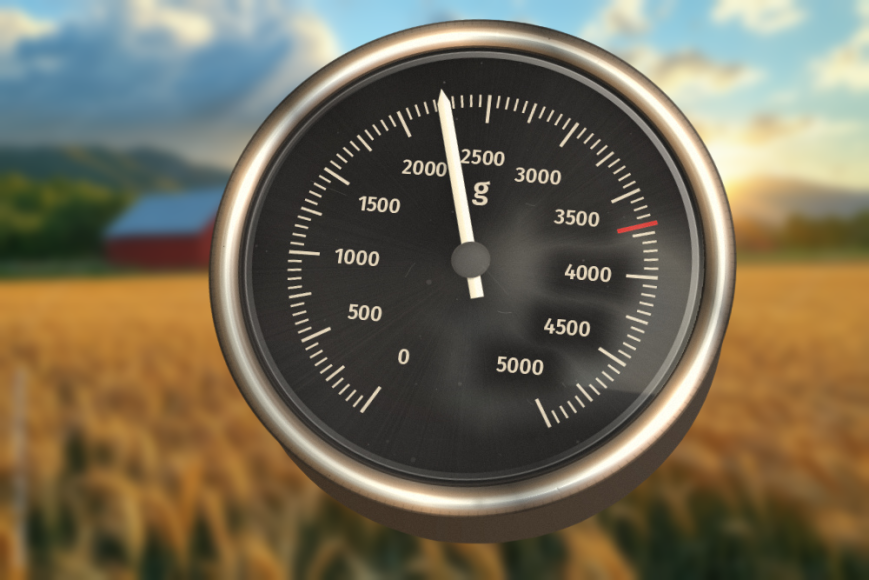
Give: 2250; g
